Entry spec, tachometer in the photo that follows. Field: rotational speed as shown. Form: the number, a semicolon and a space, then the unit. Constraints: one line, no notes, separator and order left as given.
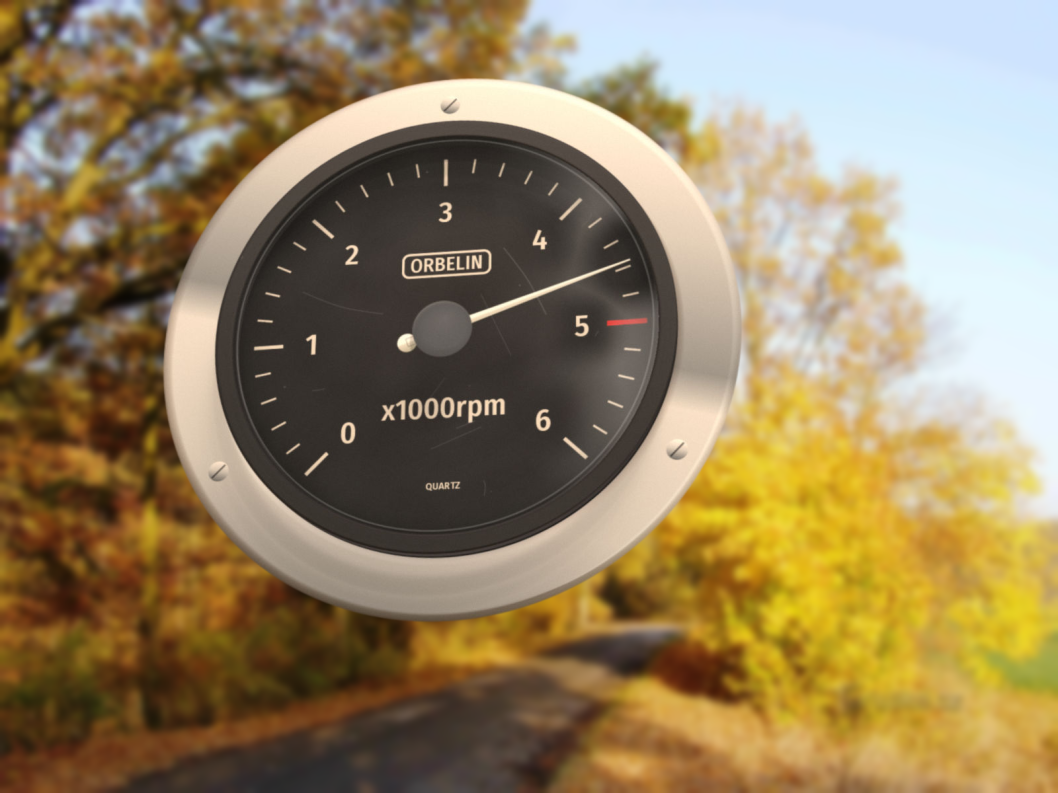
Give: 4600; rpm
